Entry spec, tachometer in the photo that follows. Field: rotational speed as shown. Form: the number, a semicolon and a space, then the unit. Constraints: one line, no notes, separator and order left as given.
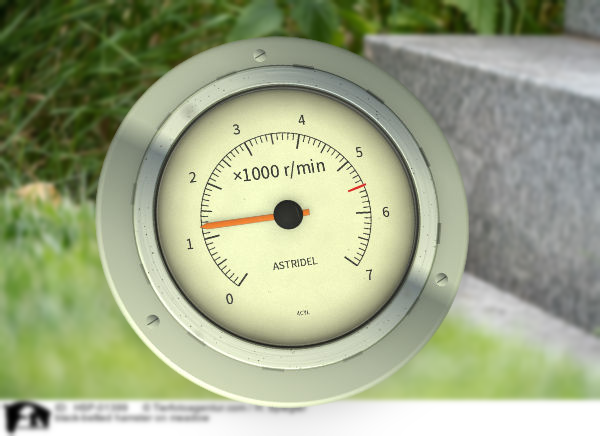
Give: 1200; rpm
